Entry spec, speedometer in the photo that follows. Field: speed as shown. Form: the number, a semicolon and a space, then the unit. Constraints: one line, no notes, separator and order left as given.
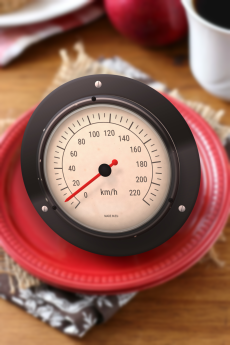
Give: 10; km/h
